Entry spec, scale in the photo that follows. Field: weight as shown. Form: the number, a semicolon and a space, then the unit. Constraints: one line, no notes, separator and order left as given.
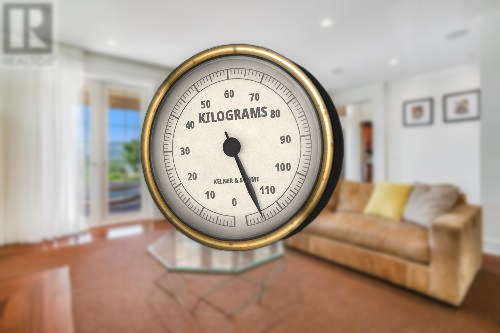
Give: 115; kg
